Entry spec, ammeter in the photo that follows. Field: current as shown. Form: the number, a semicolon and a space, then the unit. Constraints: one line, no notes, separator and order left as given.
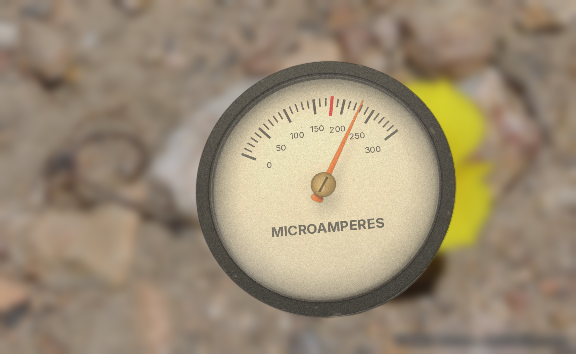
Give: 230; µA
